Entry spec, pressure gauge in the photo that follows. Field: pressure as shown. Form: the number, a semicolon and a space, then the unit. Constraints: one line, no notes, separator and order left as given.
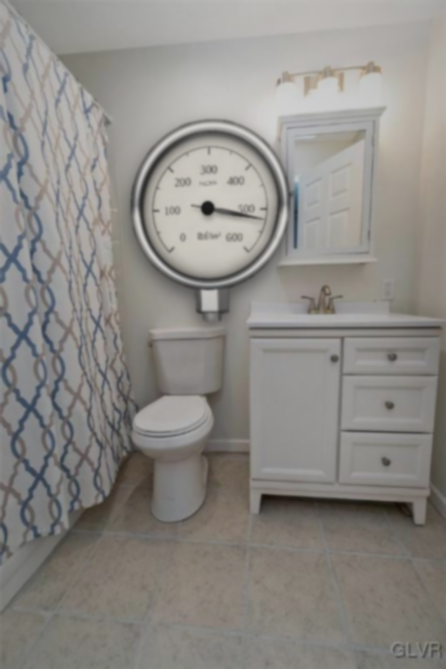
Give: 525; psi
